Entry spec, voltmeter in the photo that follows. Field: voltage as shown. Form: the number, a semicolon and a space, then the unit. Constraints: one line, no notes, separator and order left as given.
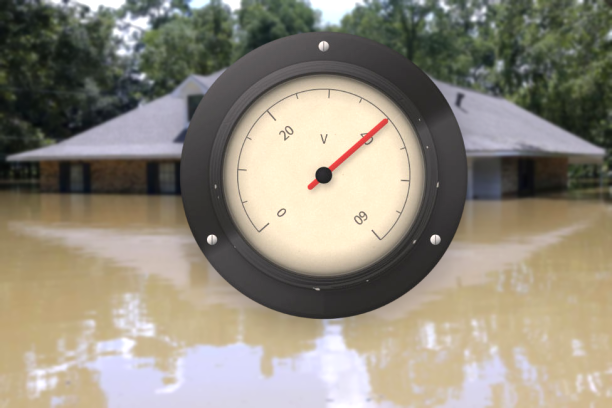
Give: 40; V
